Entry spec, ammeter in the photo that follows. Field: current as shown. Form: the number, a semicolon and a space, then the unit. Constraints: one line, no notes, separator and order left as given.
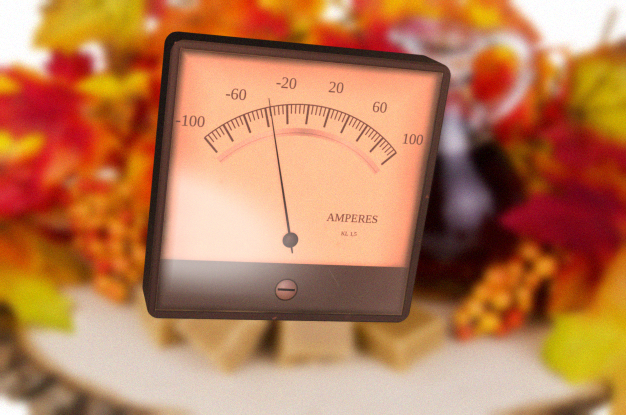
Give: -36; A
